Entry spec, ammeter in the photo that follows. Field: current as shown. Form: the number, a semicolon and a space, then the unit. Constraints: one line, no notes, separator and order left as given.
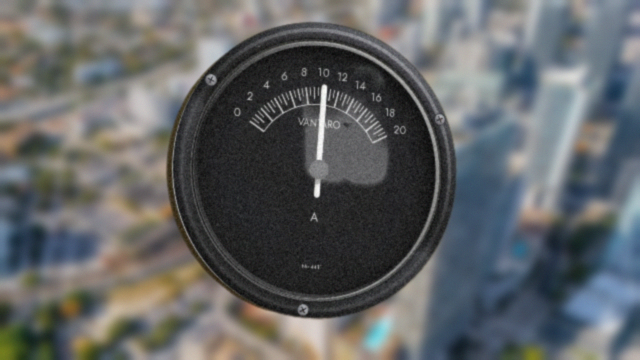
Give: 10; A
